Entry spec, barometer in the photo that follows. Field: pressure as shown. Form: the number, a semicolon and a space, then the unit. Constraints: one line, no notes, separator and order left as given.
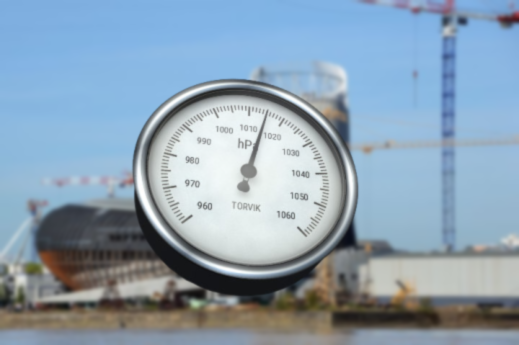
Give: 1015; hPa
